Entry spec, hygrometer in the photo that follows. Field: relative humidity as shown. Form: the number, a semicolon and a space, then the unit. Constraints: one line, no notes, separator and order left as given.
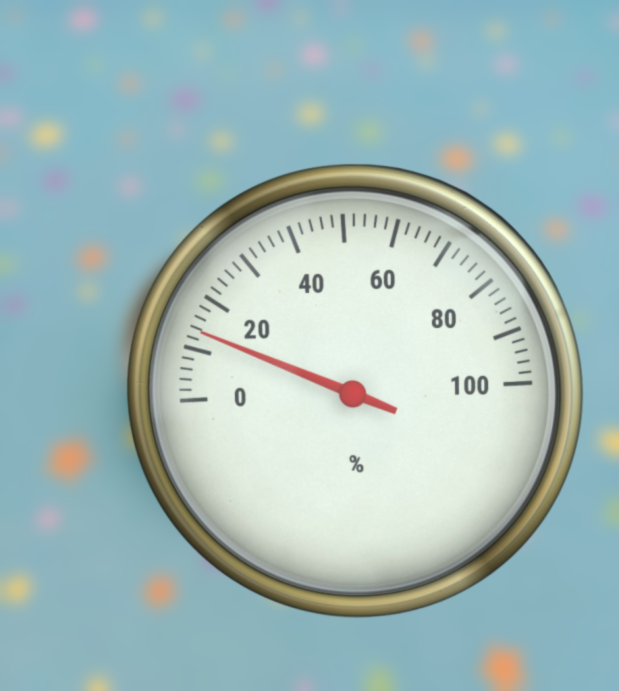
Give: 14; %
